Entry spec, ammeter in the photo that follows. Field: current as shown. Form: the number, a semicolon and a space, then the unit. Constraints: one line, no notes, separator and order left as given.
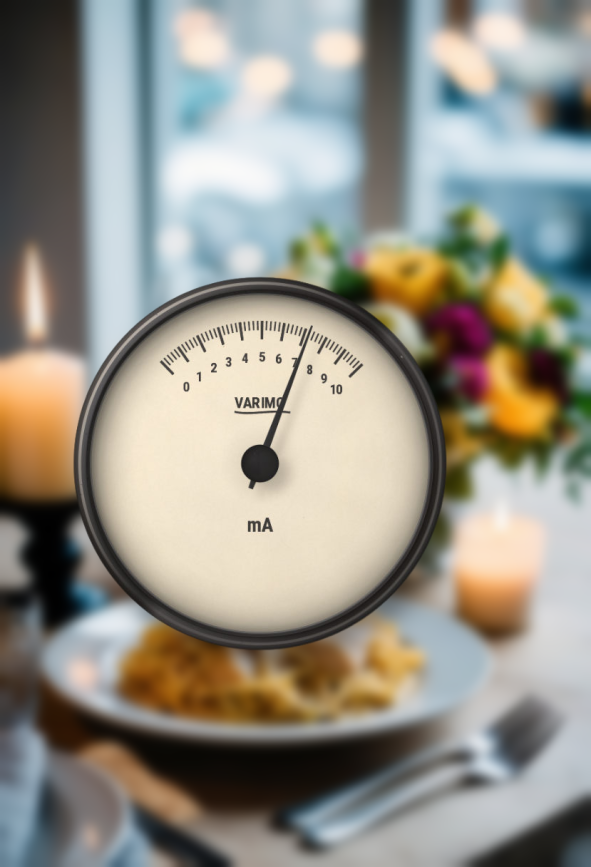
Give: 7.2; mA
